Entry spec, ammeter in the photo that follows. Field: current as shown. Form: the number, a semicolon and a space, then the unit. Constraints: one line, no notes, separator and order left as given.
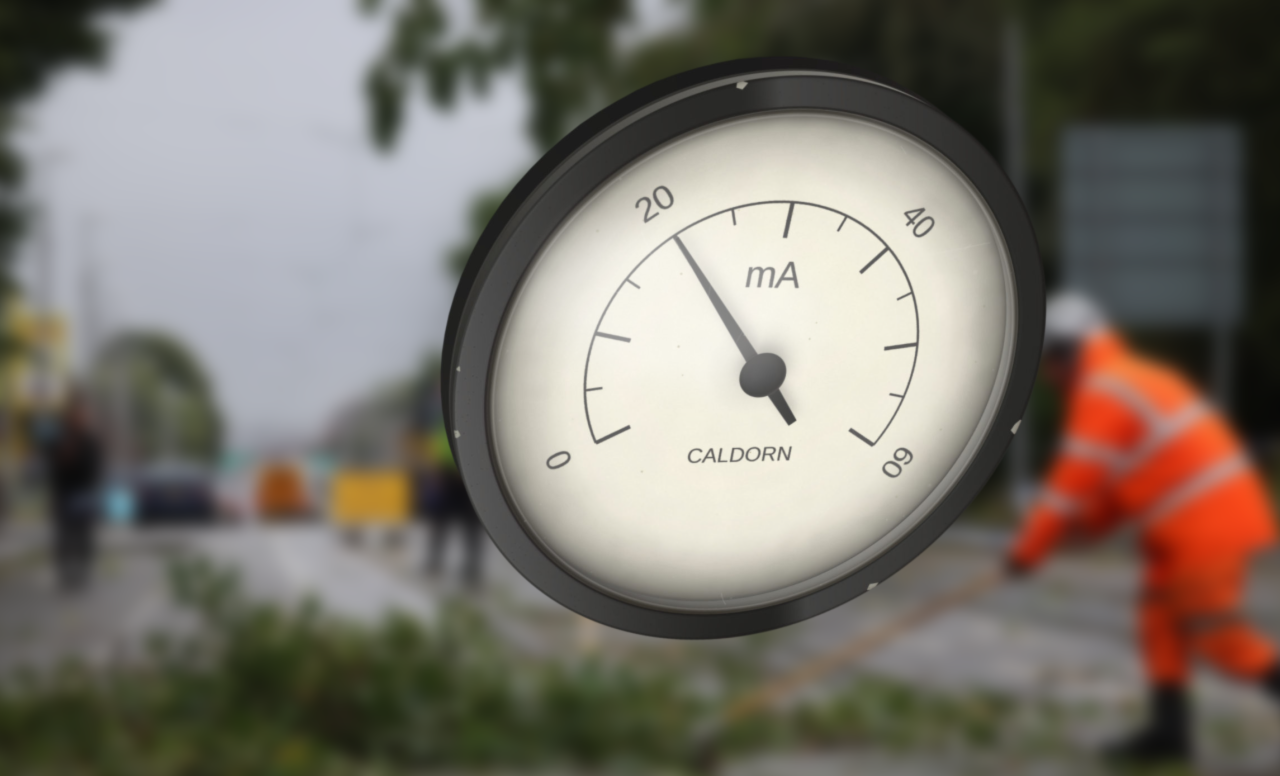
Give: 20; mA
